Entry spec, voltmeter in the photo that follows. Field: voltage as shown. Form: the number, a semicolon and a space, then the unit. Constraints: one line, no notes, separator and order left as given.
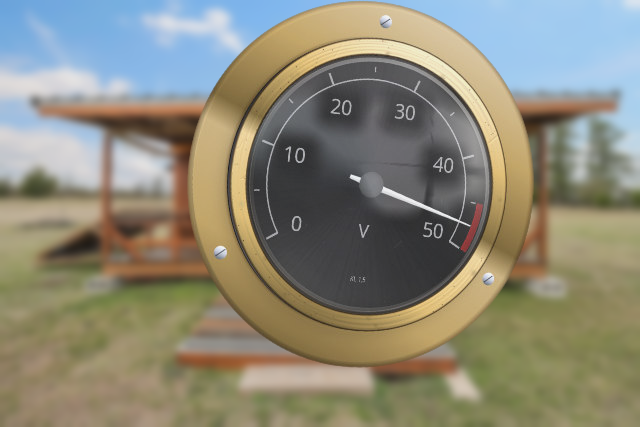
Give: 47.5; V
